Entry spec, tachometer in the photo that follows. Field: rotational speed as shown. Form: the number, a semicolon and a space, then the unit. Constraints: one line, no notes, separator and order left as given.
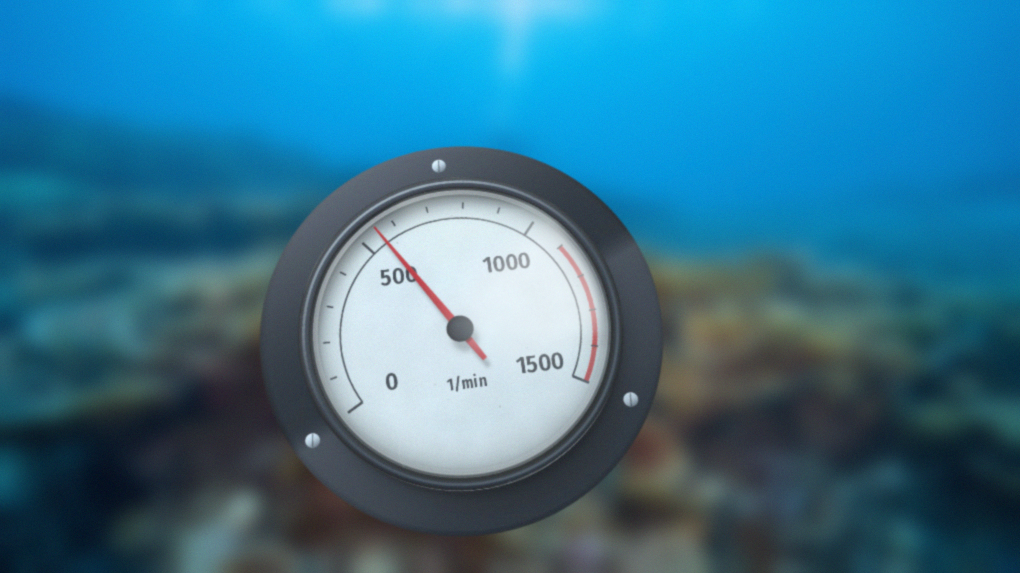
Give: 550; rpm
